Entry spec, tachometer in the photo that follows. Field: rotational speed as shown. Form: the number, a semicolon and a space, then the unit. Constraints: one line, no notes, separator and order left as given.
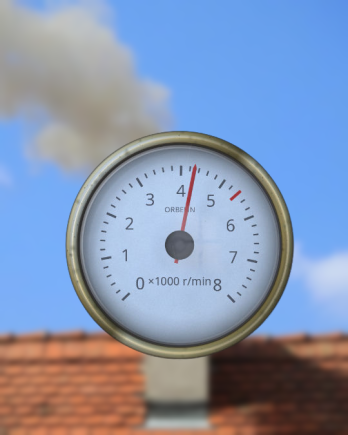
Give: 4300; rpm
